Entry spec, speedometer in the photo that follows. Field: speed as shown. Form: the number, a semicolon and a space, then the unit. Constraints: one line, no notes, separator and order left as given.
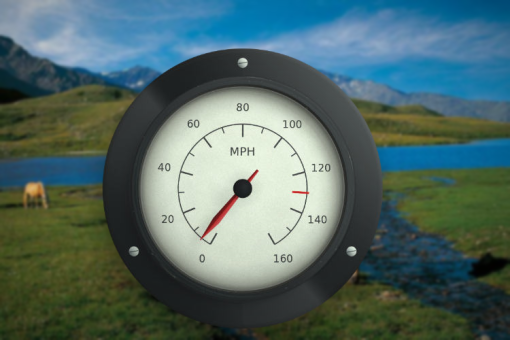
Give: 5; mph
